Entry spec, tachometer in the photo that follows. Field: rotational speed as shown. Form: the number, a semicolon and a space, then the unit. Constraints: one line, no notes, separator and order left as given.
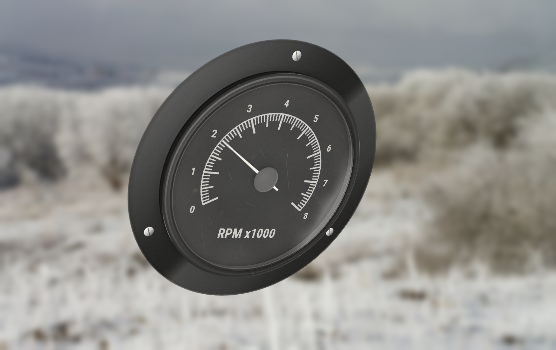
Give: 2000; rpm
